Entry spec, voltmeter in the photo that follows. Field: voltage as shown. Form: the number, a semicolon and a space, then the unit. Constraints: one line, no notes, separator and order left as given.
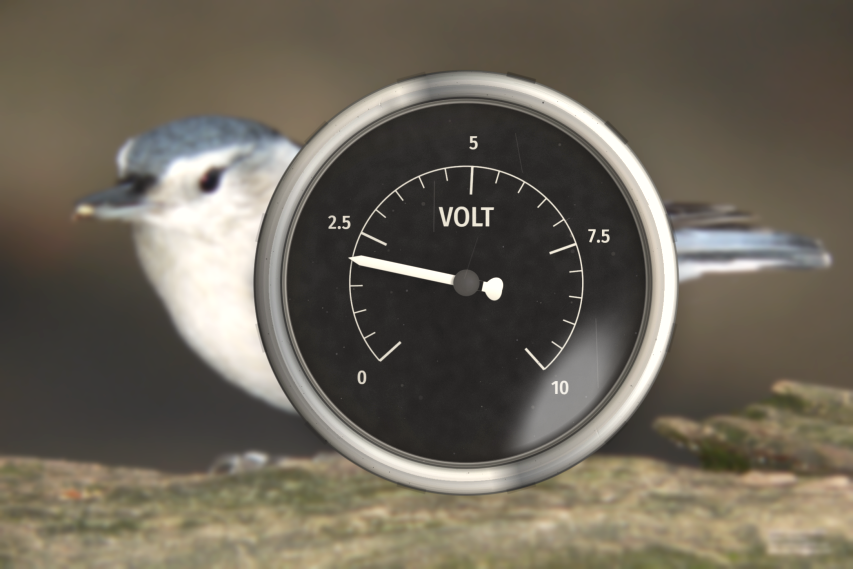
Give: 2; V
